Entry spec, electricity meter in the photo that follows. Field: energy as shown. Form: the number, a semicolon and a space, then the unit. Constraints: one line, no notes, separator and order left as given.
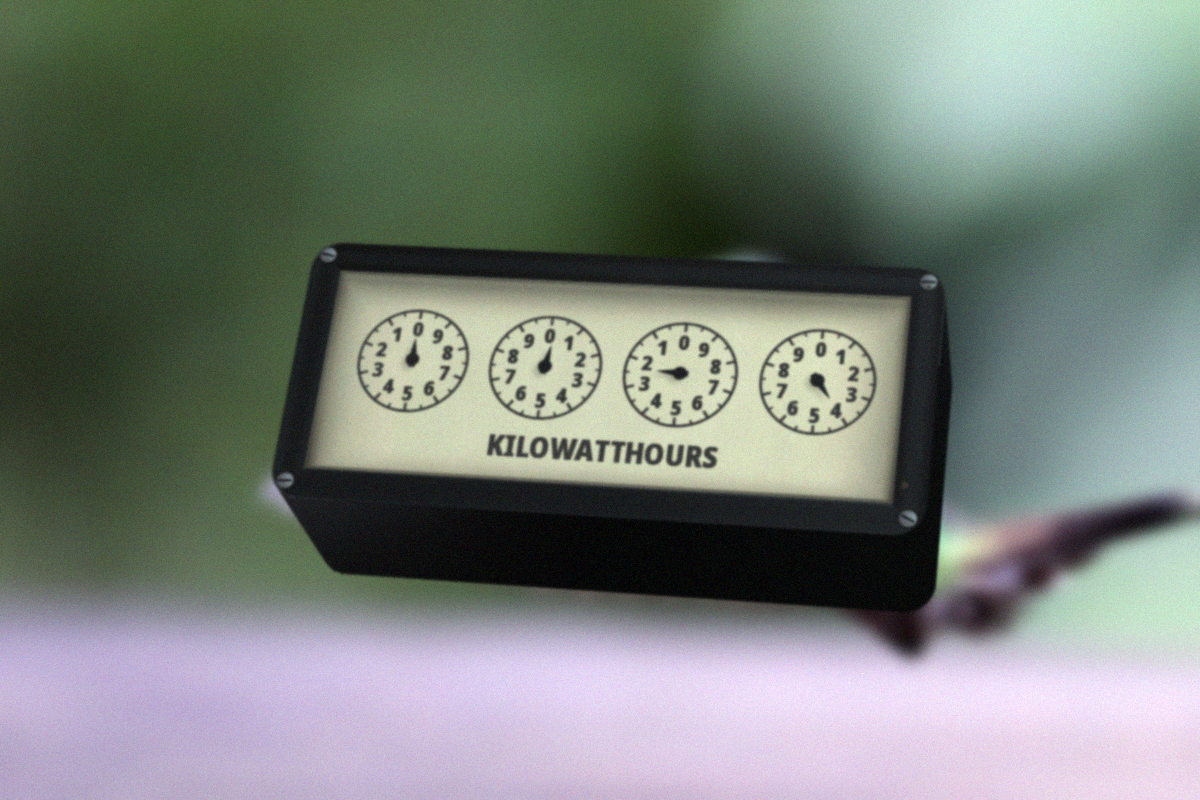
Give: 24; kWh
